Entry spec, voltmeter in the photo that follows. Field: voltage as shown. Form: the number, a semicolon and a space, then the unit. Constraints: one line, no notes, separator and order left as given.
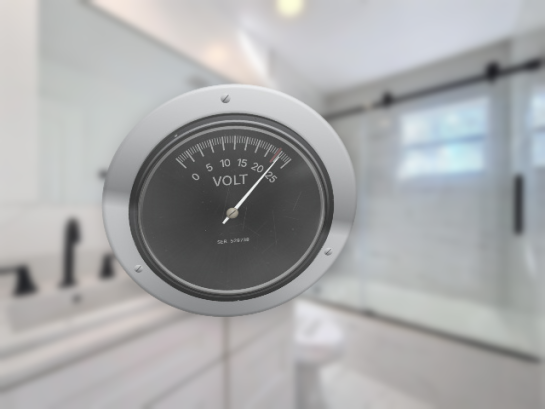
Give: 22.5; V
